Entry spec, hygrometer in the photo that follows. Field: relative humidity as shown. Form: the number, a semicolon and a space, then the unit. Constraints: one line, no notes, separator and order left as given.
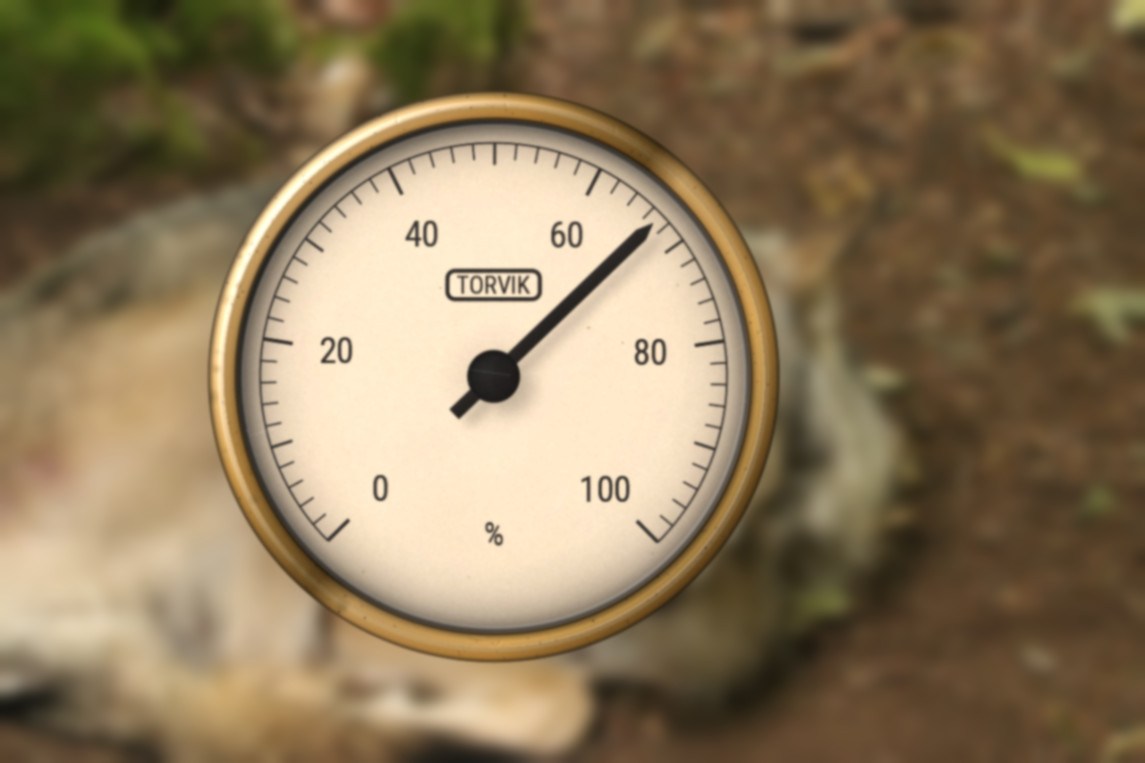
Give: 67; %
